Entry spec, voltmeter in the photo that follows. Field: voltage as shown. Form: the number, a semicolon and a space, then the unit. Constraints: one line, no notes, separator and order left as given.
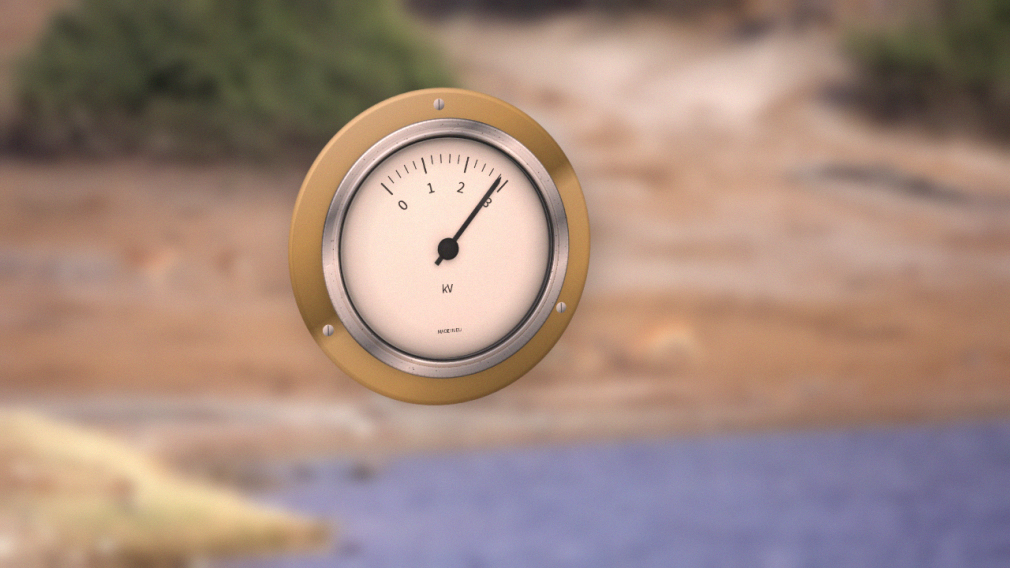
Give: 2.8; kV
